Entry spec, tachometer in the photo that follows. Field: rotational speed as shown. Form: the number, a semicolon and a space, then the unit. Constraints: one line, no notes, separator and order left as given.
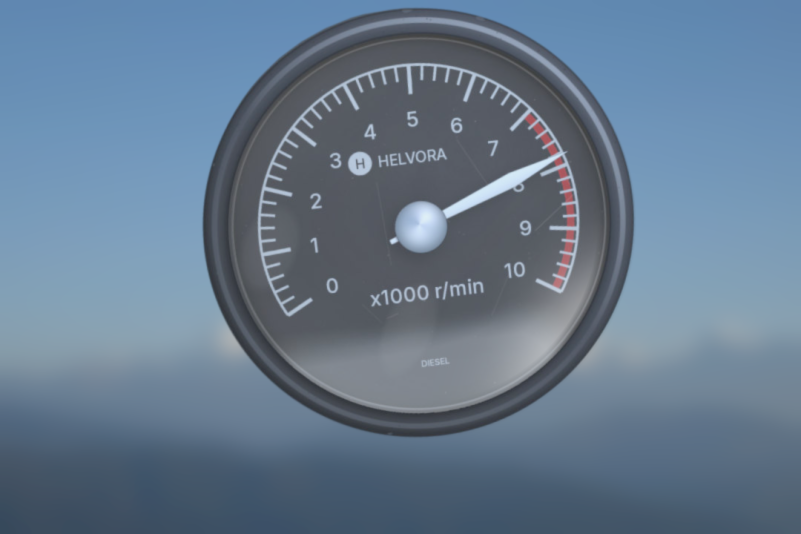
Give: 7800; rpm
